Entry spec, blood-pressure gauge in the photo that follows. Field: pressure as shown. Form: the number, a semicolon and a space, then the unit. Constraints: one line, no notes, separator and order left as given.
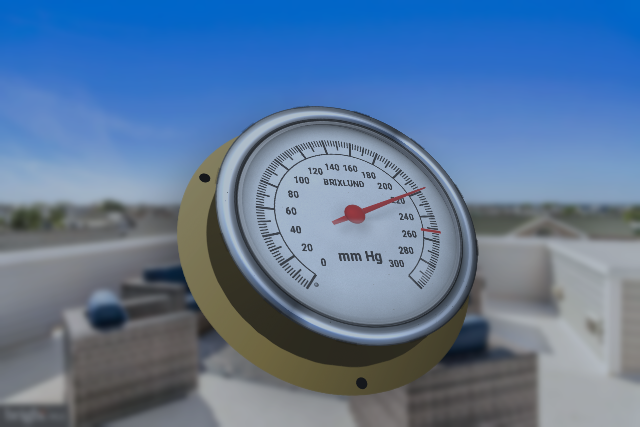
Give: 220; mmHg
